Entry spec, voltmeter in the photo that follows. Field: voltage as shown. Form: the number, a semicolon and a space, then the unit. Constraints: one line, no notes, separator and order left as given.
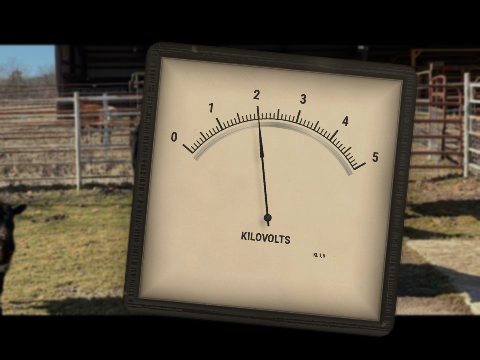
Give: 2; kV
